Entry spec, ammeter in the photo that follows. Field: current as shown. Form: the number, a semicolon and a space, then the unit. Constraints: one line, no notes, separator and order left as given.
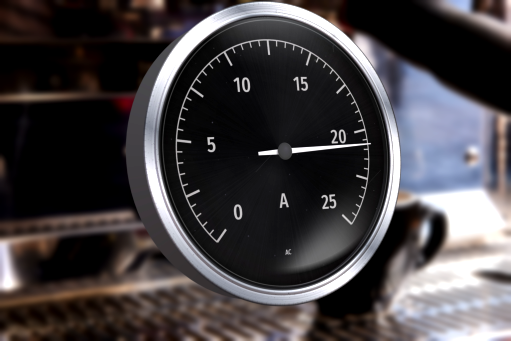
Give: 20.75; A
